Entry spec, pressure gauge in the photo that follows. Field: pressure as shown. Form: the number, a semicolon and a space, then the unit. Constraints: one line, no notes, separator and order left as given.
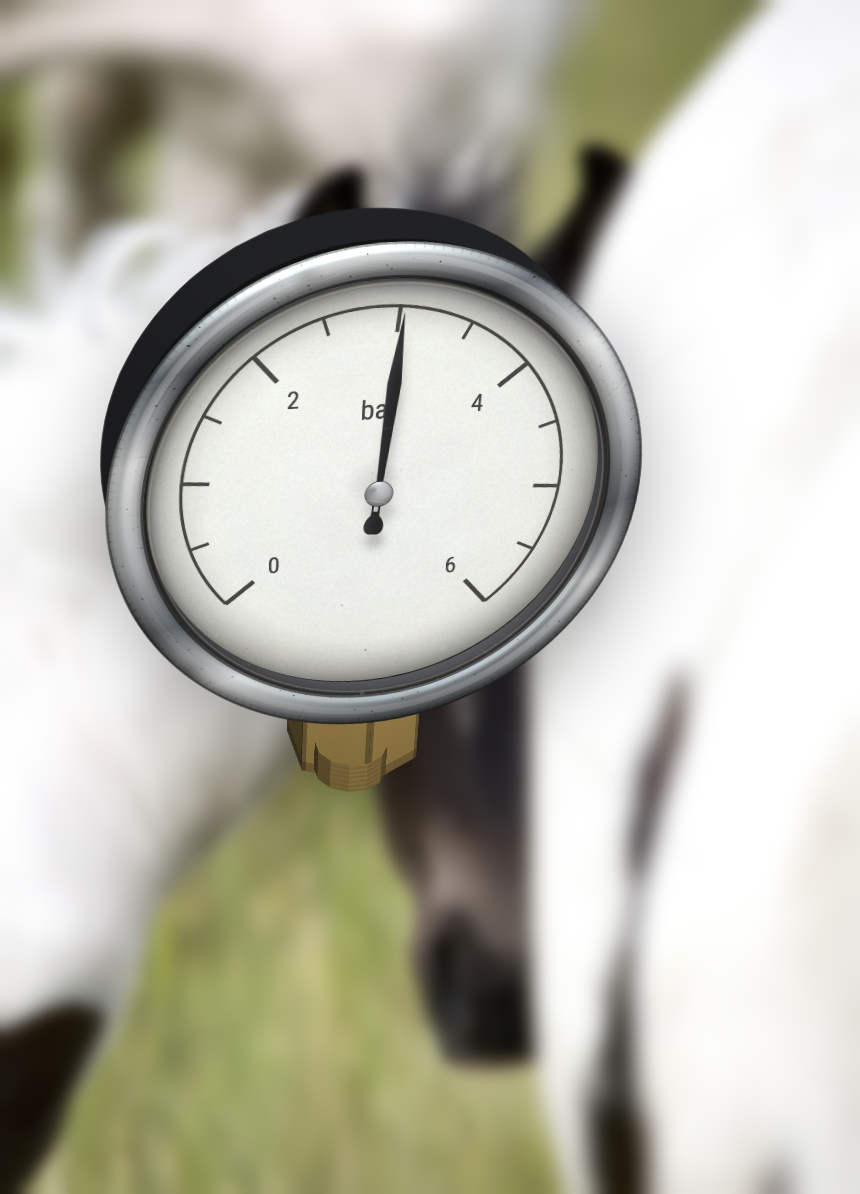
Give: 3; bar
